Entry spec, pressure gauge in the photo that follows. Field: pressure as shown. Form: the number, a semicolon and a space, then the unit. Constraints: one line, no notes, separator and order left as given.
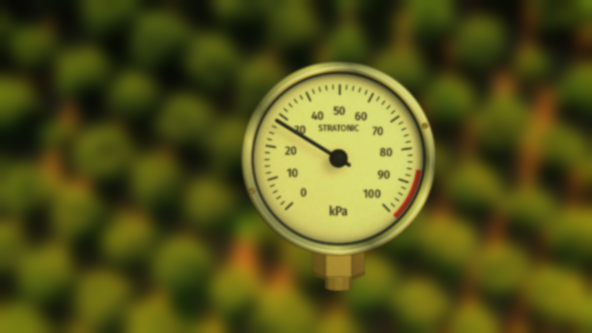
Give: 28; kPa
